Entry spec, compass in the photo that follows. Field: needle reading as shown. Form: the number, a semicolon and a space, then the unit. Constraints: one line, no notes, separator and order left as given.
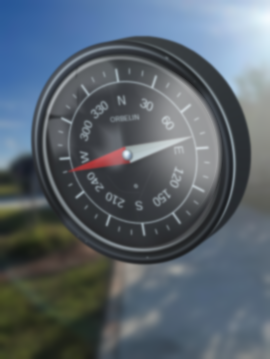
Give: 260; °
